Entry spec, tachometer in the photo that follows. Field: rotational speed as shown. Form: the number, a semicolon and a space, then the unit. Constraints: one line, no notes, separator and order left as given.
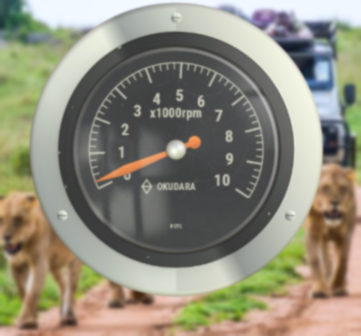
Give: 200; rpm
